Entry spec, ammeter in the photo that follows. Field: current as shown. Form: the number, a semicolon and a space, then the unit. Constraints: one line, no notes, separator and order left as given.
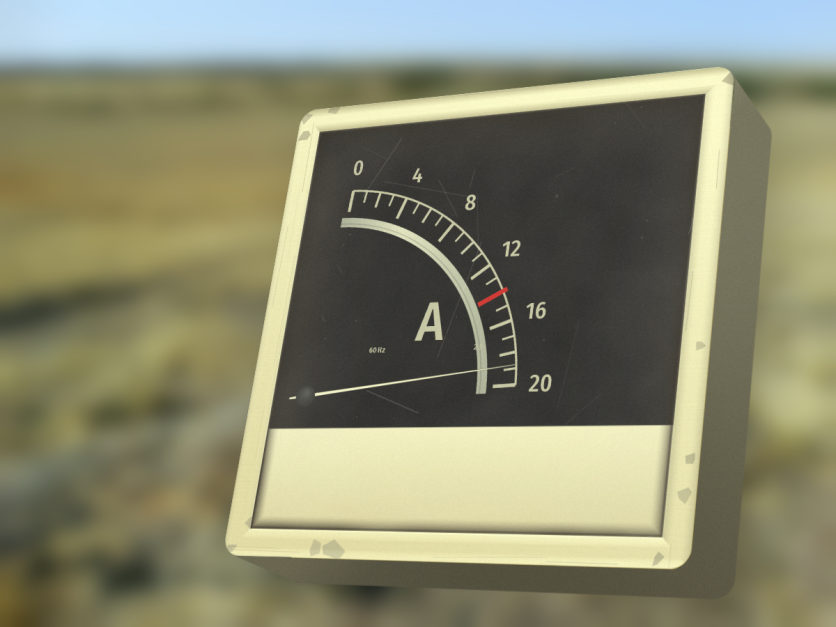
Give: 19; A
